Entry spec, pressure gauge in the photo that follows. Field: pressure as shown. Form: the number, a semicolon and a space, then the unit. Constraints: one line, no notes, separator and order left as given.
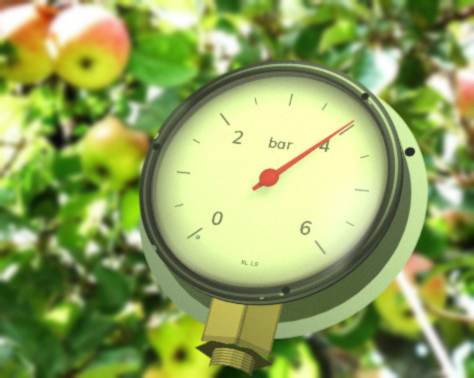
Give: 4; bar
